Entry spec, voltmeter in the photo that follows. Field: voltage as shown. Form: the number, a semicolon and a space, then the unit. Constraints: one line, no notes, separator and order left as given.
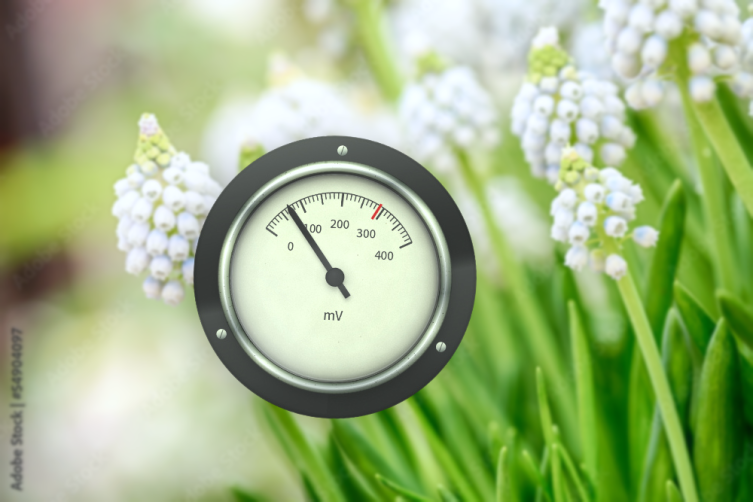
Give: 70; mV
